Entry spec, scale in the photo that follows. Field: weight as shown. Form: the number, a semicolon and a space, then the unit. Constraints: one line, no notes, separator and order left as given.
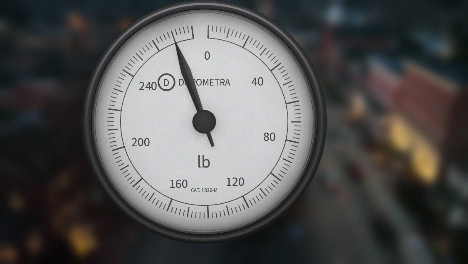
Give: 270; lb
